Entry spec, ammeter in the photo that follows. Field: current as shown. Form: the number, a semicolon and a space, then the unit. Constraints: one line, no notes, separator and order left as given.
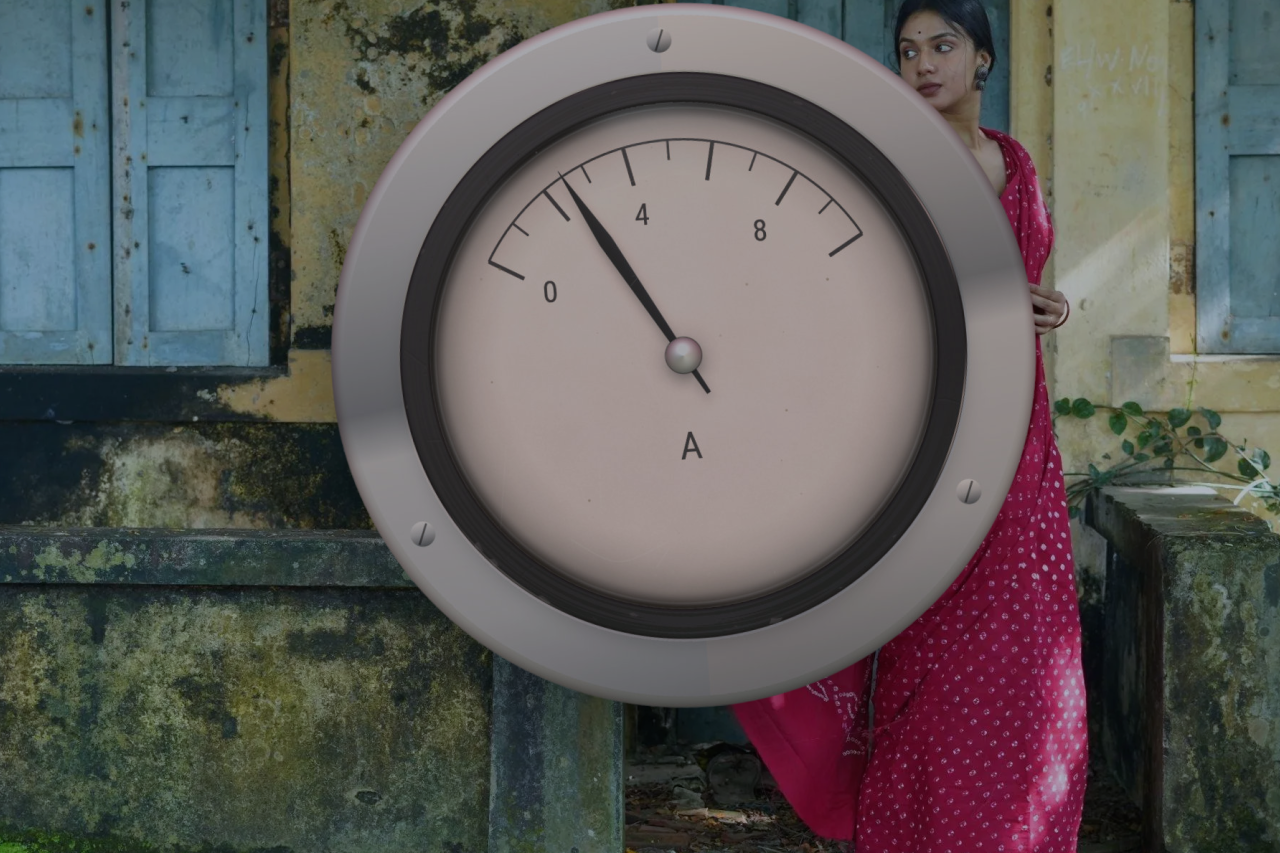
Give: 2.5; A
